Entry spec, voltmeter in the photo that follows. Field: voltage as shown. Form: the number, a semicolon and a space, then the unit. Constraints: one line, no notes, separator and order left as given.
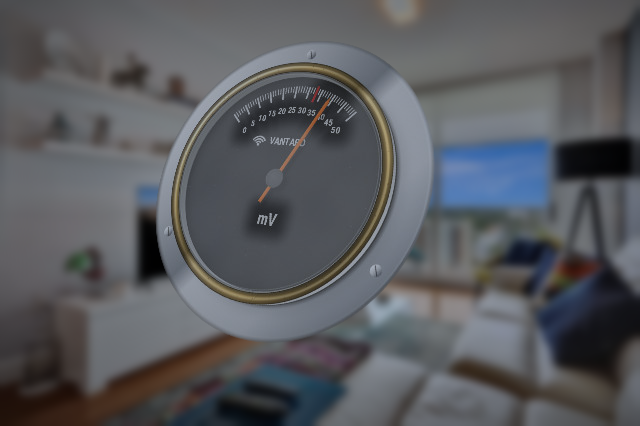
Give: 40; mV
